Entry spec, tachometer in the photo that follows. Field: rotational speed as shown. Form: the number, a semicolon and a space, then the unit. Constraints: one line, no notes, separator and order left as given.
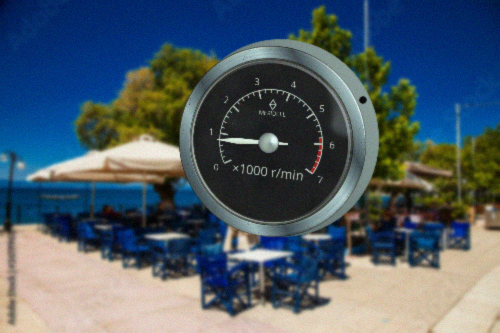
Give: 800; rpm
